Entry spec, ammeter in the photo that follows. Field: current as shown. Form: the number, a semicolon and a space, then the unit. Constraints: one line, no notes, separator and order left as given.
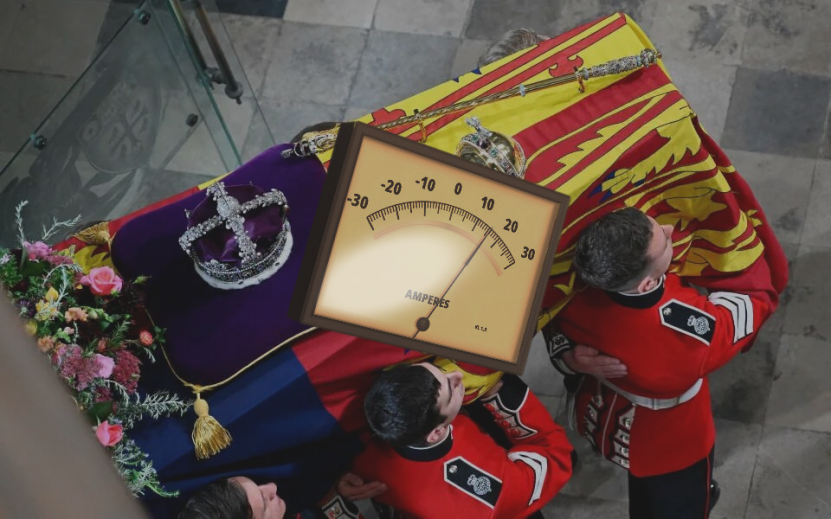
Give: 15; A
